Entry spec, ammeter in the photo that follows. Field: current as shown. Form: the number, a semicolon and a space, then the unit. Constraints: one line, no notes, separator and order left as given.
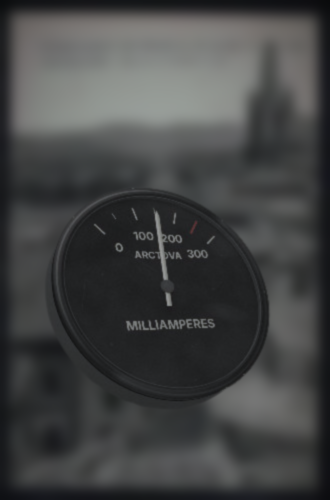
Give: 150; mA
